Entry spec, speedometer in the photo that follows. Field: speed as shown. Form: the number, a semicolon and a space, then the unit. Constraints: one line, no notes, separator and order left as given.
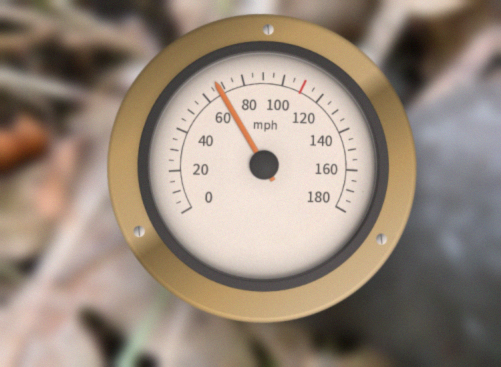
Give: 67.5; mph
